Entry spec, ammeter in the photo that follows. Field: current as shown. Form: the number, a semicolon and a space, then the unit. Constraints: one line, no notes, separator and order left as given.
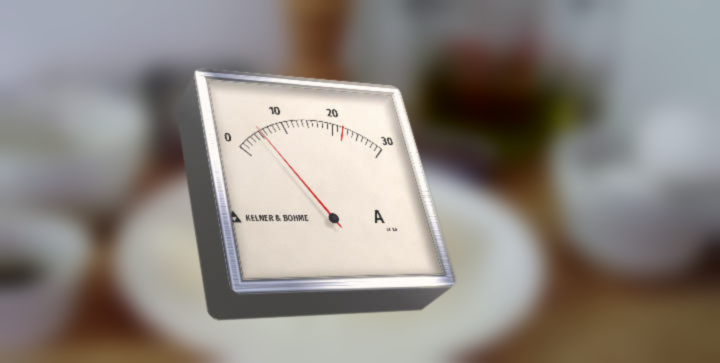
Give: 5; A
